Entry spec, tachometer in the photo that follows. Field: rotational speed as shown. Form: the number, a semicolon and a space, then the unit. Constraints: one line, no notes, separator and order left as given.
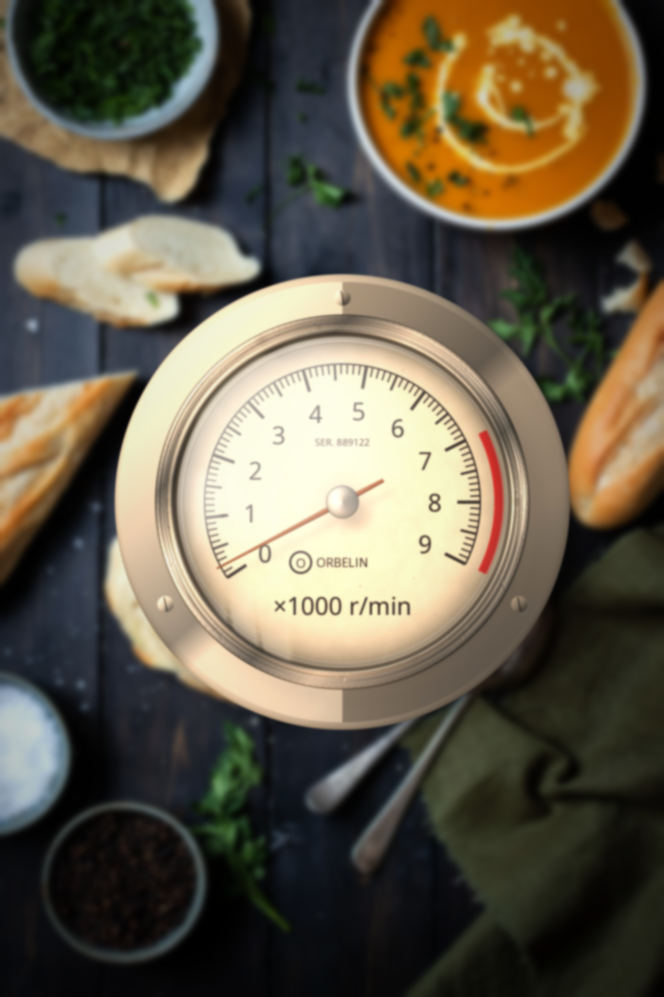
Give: 200; rpm
